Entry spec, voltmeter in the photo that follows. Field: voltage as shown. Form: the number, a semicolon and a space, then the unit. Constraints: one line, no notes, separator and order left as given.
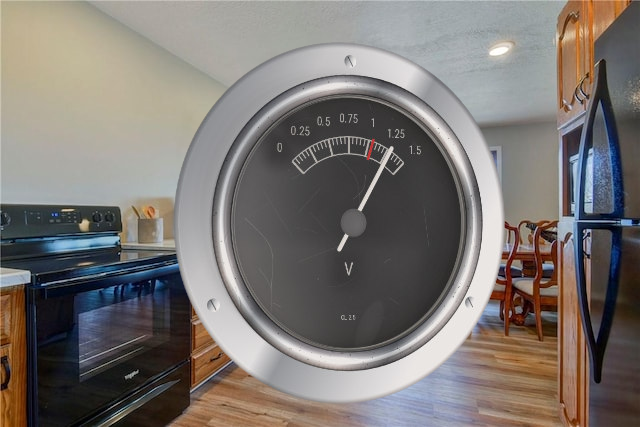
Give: 1.25; V
